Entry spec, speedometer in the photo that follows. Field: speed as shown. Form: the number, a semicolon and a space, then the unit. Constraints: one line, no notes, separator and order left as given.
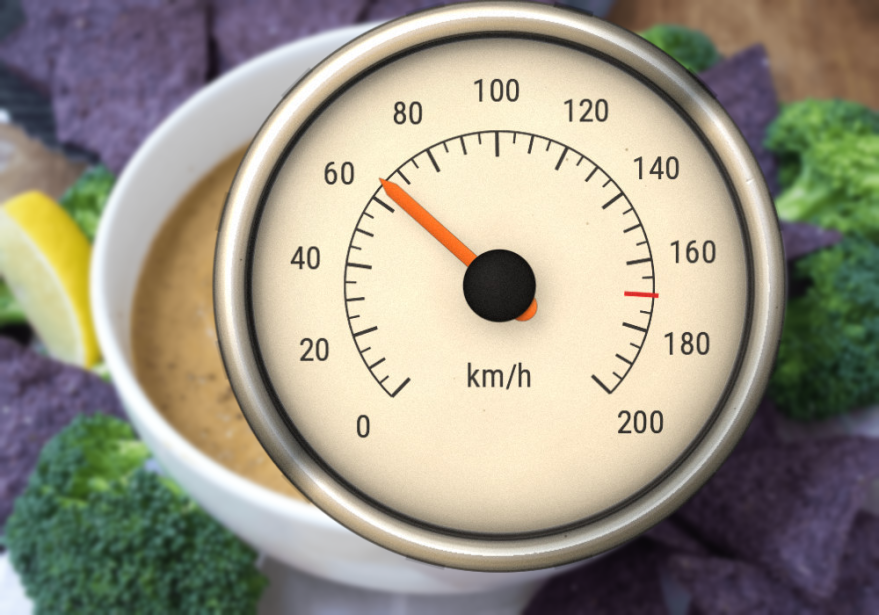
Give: 65; km/h
